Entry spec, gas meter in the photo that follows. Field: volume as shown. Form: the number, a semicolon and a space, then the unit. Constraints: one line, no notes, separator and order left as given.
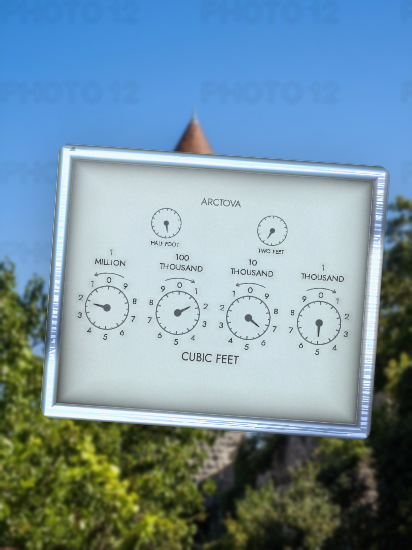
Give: 216500; ft³
